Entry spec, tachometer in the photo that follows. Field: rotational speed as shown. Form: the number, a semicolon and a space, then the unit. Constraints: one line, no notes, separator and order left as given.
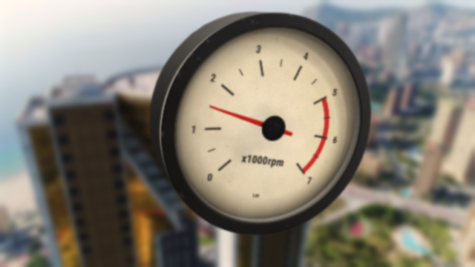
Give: 1500; rpm
